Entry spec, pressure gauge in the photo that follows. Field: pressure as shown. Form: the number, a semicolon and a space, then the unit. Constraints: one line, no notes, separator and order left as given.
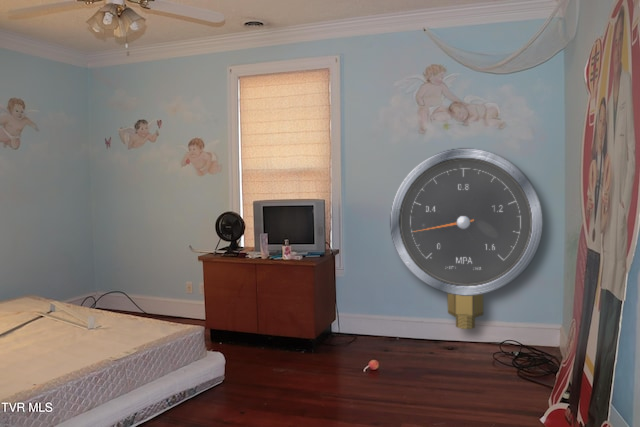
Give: 0.2; MPa
